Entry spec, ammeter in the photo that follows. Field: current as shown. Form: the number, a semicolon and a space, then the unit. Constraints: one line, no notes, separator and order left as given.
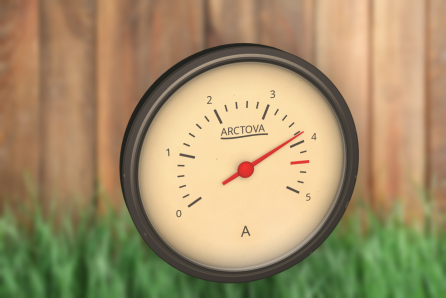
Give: 3.8; A
